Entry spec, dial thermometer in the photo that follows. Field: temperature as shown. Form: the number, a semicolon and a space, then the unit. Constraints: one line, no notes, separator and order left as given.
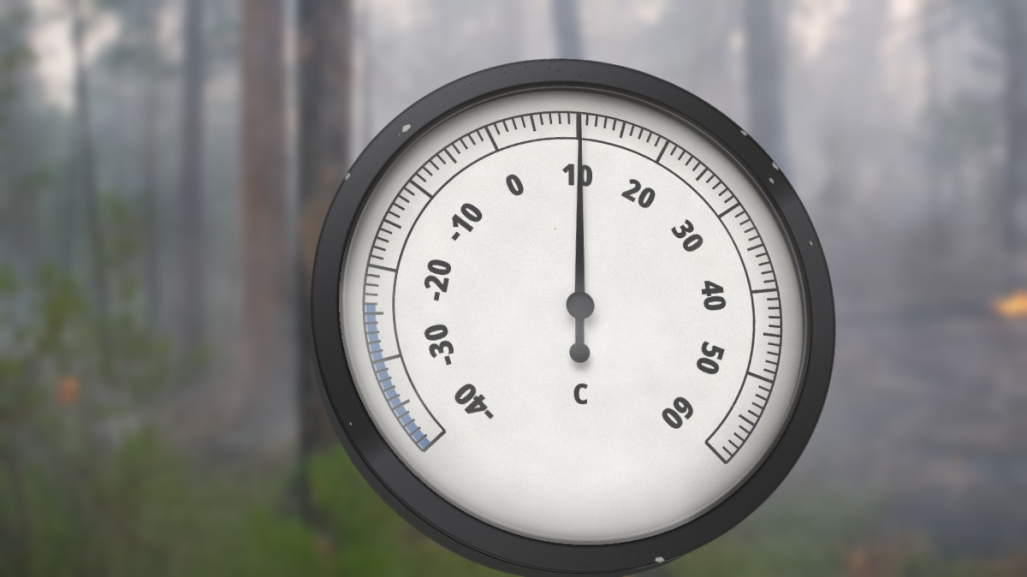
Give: 10; °C
